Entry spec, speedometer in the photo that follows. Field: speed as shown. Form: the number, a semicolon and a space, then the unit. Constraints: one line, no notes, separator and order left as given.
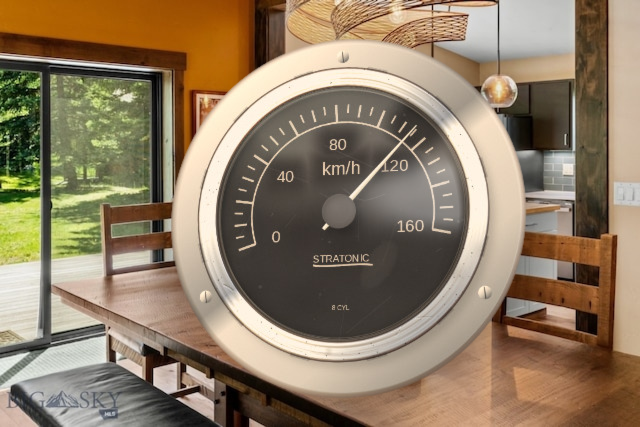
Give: 115; km/h
